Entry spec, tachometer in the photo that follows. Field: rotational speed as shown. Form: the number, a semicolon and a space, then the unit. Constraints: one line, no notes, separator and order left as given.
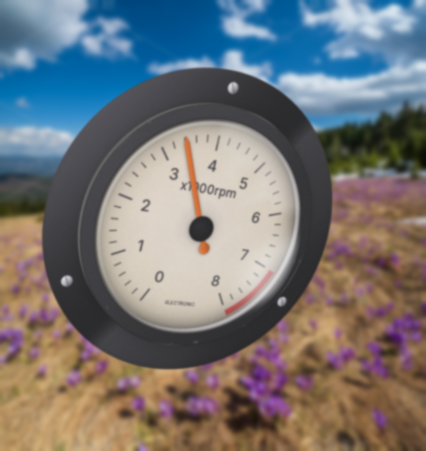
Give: 3400; rpm
